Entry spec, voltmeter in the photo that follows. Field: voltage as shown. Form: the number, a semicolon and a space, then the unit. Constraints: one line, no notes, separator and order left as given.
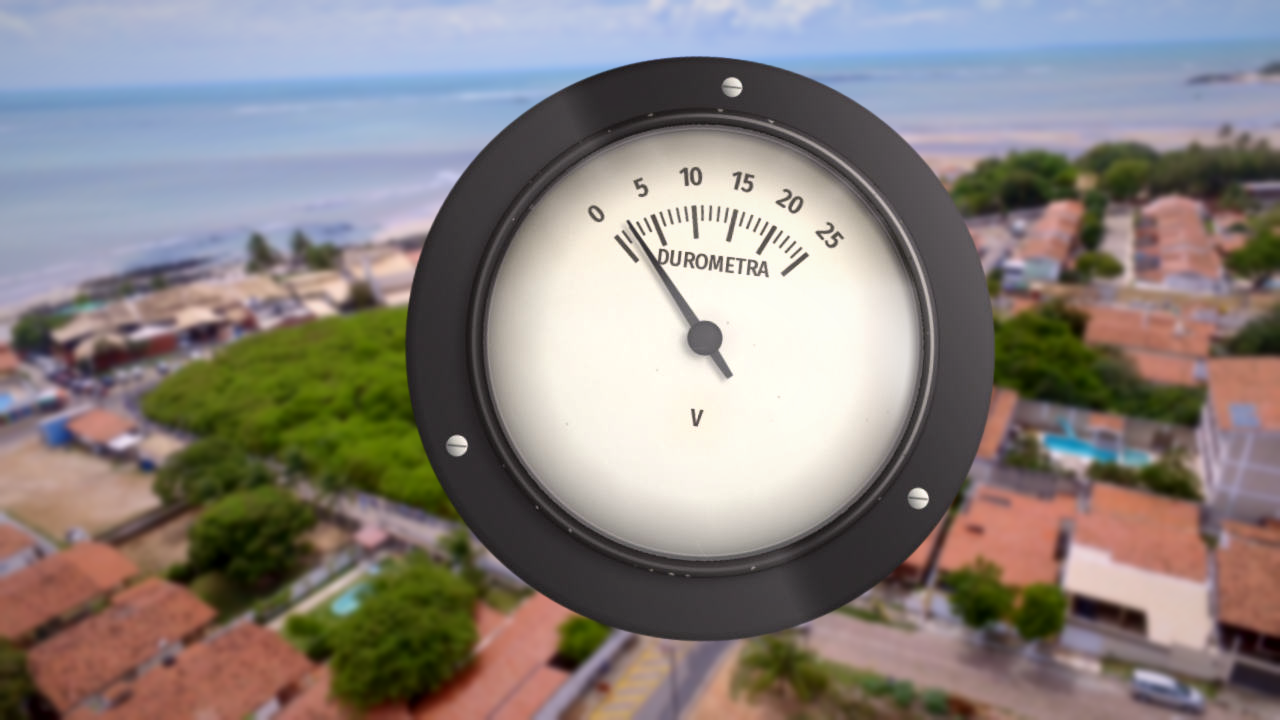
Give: 2; V
